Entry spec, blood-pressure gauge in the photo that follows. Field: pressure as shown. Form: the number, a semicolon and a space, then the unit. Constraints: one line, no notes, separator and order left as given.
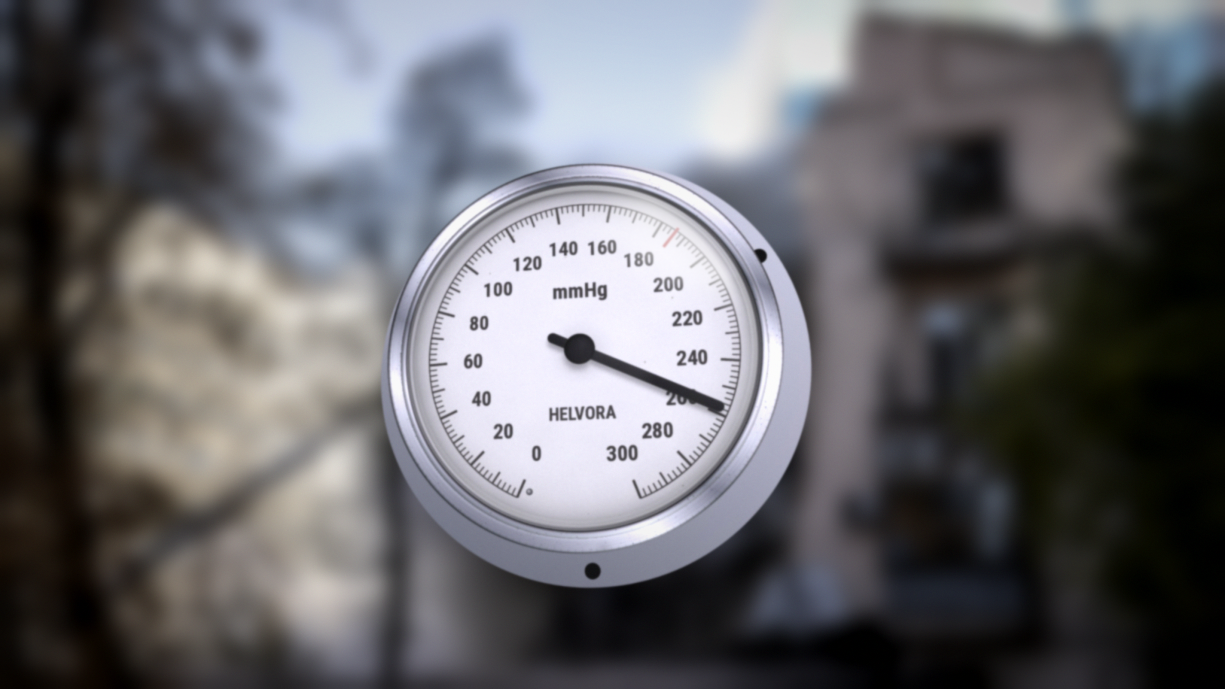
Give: 258; mmHg
